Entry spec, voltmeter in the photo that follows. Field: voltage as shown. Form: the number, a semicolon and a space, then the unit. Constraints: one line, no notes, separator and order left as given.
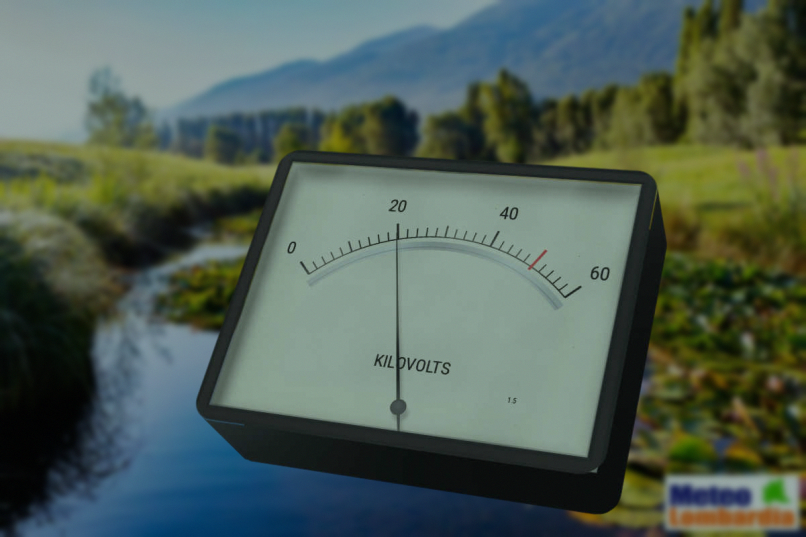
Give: 20; kV
